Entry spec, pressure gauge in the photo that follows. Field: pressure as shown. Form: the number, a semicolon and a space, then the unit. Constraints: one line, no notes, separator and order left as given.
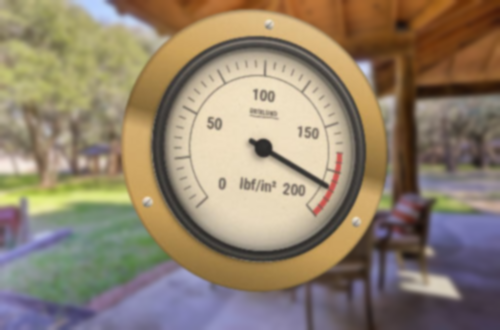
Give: 185; psi
